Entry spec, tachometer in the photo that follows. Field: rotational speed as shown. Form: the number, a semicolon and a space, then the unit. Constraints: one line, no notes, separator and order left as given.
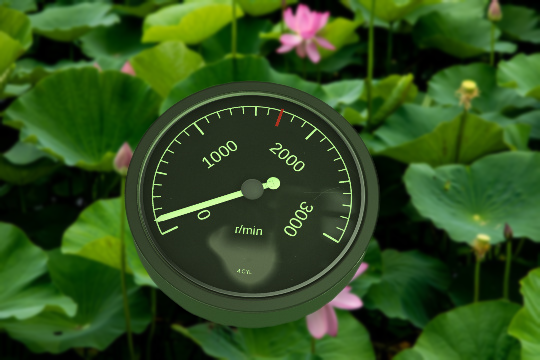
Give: 100; rpm
